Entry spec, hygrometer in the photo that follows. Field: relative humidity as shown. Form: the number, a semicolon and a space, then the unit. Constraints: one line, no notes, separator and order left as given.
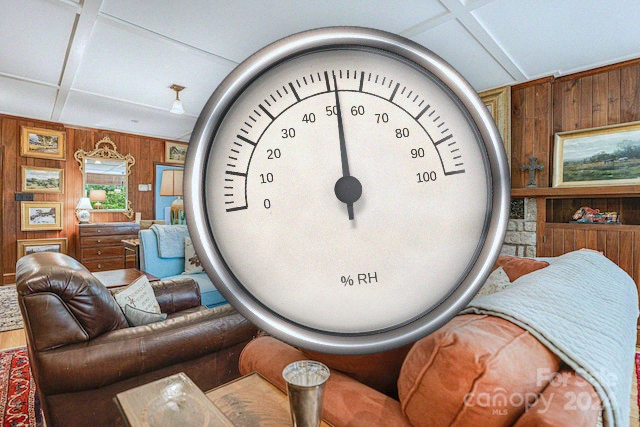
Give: 52; %
